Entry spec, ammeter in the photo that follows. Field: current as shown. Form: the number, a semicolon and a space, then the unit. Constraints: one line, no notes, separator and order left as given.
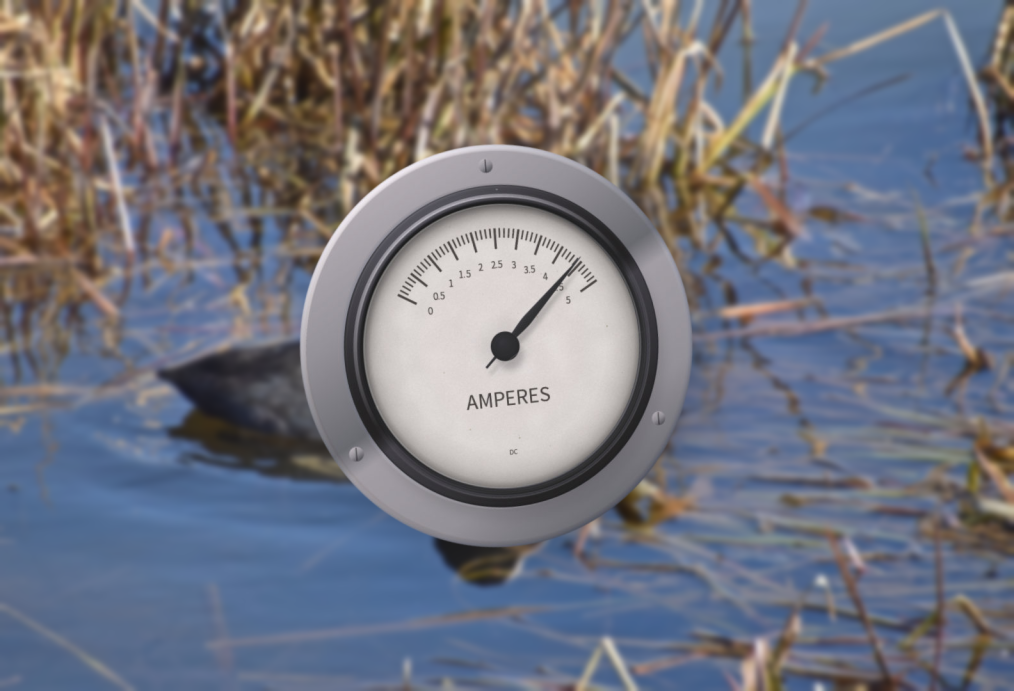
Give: 4.4; A
